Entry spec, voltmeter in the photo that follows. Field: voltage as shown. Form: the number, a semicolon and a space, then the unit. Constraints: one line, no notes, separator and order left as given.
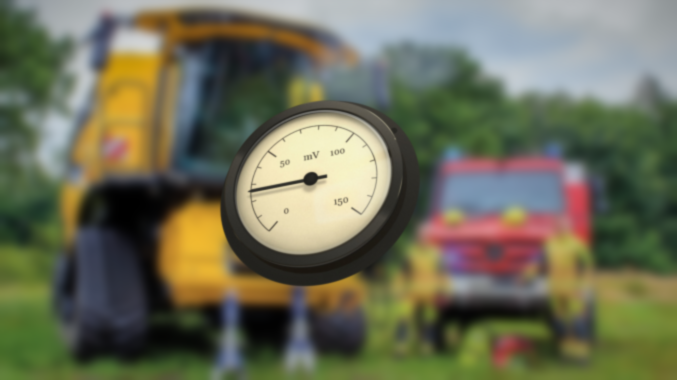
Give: 25; mV
